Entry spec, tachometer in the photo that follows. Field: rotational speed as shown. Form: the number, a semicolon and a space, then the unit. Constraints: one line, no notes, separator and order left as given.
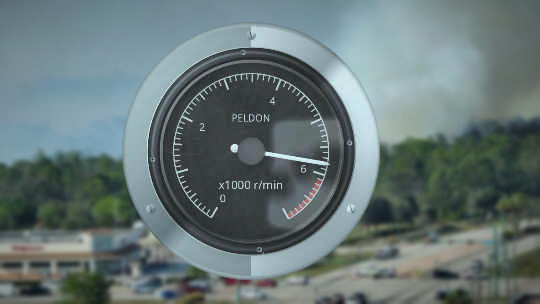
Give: 5800; rpm
